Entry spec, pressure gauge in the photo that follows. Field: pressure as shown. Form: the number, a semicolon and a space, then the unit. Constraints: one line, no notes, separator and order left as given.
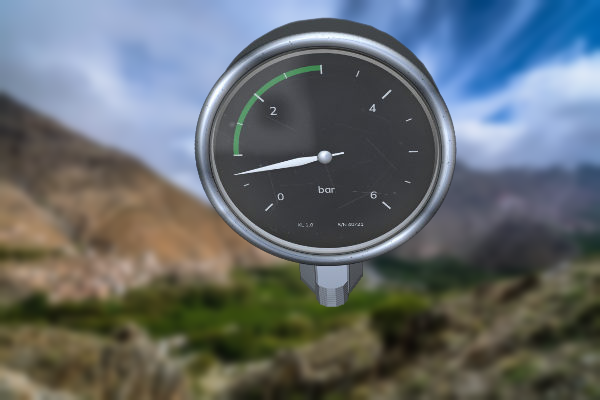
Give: 0.75; bar
